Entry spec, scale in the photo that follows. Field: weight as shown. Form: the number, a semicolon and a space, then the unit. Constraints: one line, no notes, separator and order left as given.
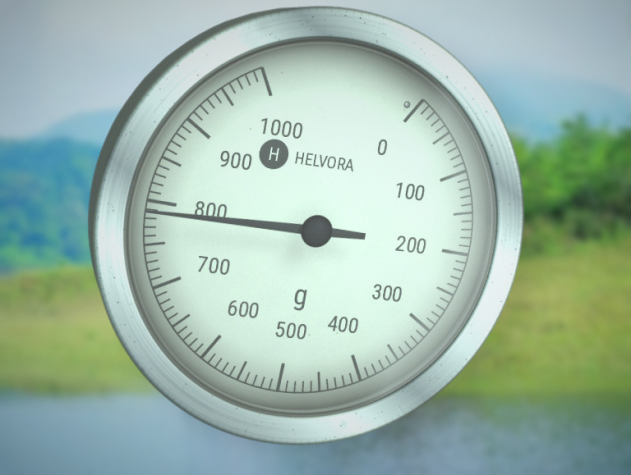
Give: 790; g
